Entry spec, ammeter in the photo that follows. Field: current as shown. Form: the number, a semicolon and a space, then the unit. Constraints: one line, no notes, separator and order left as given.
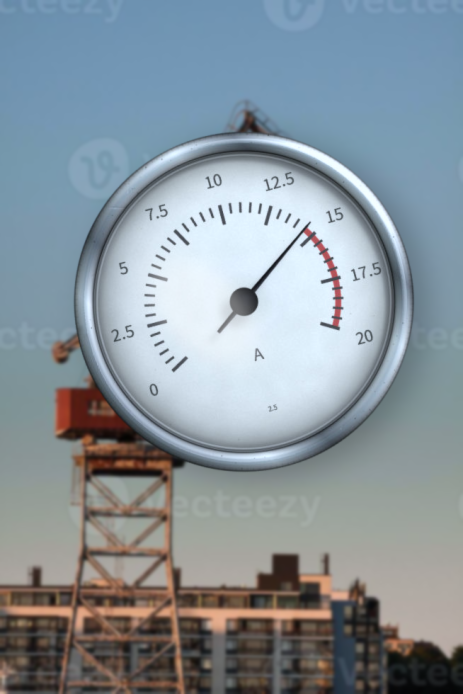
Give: 14.5; A
